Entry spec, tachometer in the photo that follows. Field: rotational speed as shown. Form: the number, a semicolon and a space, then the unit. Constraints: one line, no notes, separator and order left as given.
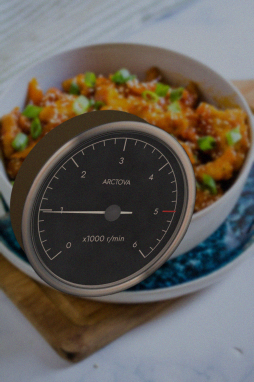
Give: 1000; rpm
